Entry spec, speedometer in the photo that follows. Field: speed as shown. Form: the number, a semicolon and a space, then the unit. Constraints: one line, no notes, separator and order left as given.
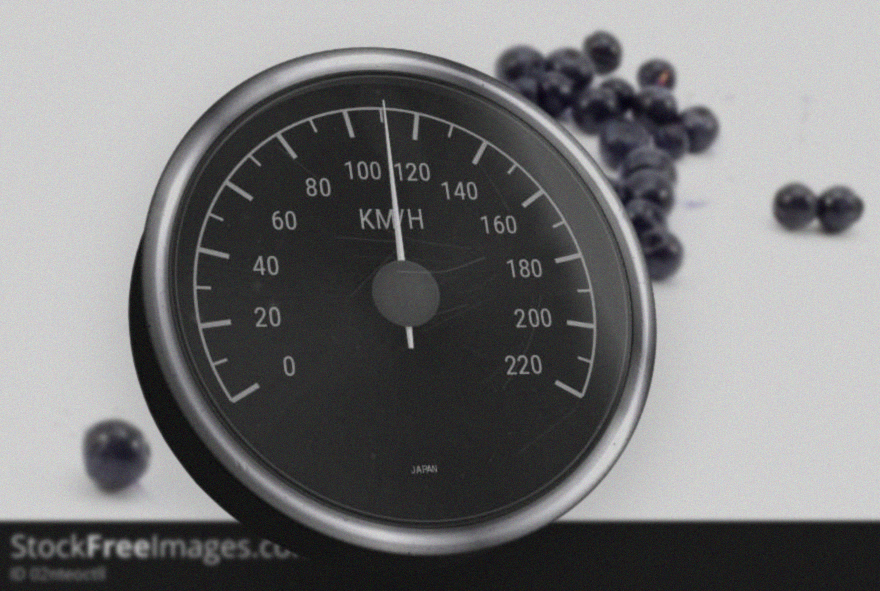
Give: 110; km/h
